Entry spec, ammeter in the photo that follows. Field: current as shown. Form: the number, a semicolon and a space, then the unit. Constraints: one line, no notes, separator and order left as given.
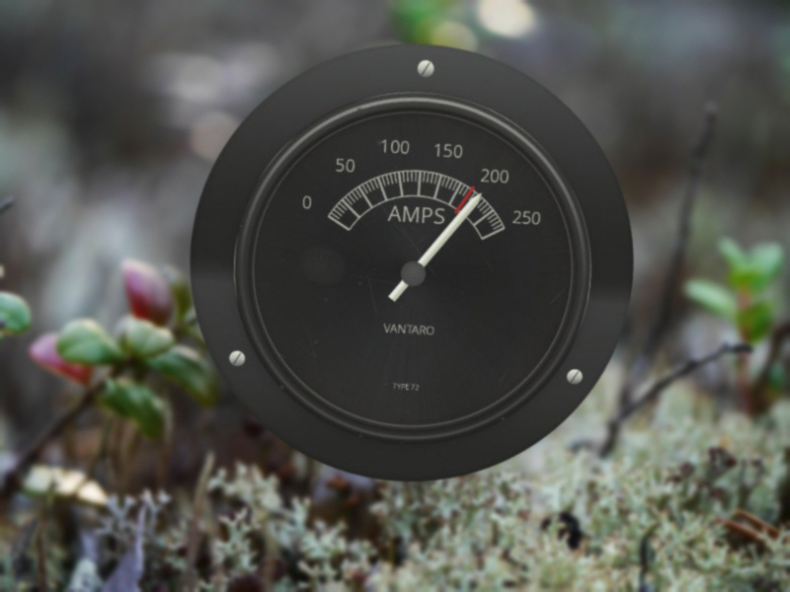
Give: 200; A
